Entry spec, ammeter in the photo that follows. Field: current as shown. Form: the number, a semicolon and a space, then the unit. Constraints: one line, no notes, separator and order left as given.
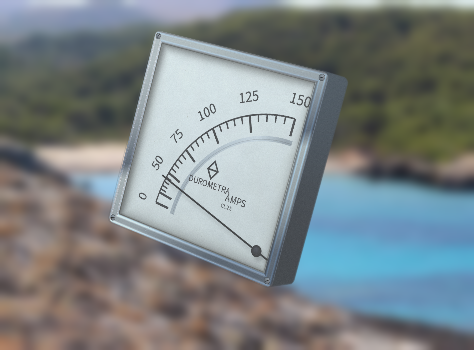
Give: 45; A
